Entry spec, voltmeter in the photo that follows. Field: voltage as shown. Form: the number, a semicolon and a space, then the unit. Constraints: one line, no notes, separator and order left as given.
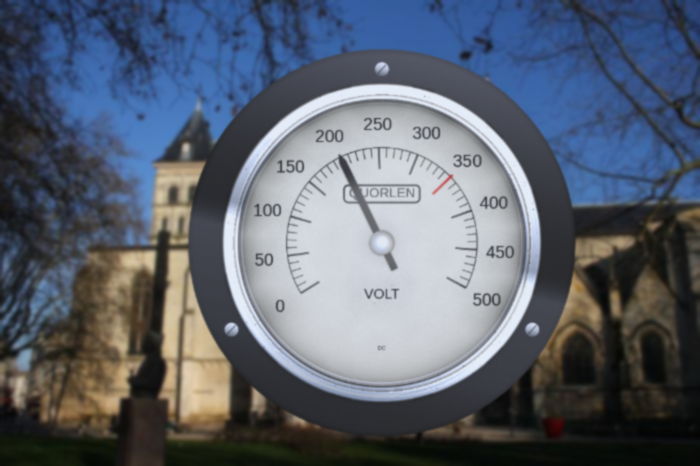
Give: 200; V
